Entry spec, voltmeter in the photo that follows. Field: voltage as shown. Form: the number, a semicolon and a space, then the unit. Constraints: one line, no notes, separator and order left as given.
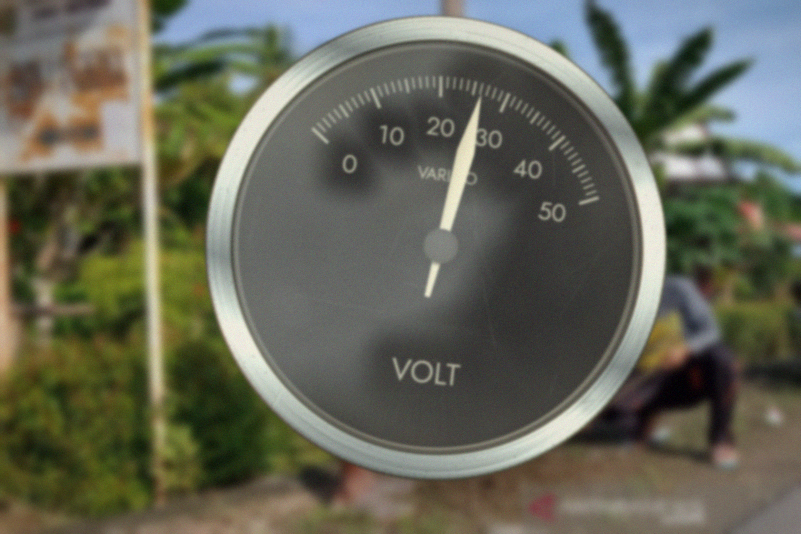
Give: 26; V
